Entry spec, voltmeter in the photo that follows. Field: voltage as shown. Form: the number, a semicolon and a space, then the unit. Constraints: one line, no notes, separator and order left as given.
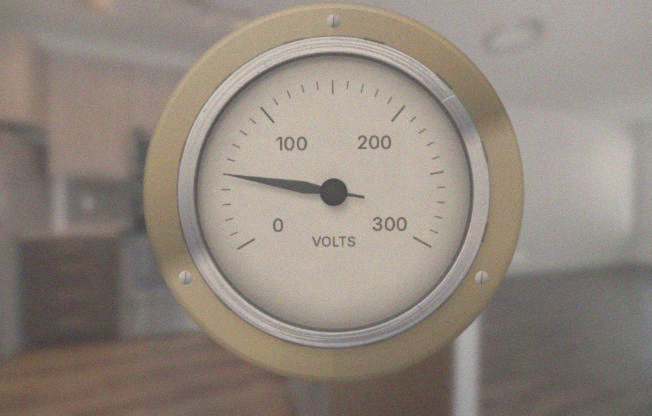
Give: 50; V
